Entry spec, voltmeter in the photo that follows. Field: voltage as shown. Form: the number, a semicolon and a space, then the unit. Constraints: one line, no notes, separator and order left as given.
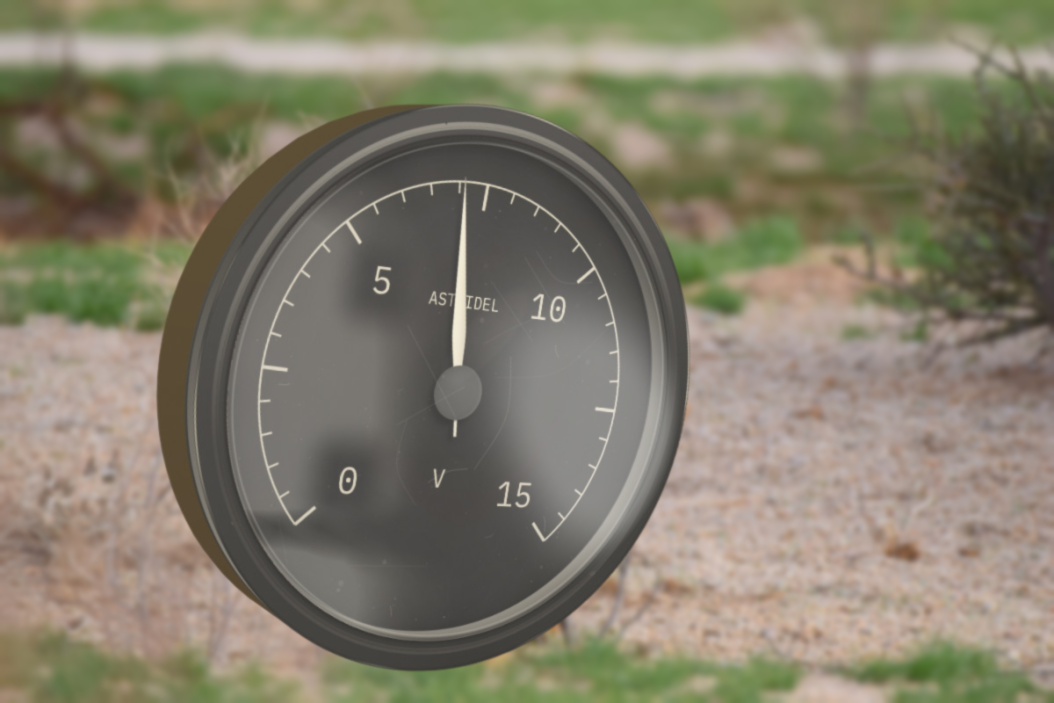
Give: 7; V
